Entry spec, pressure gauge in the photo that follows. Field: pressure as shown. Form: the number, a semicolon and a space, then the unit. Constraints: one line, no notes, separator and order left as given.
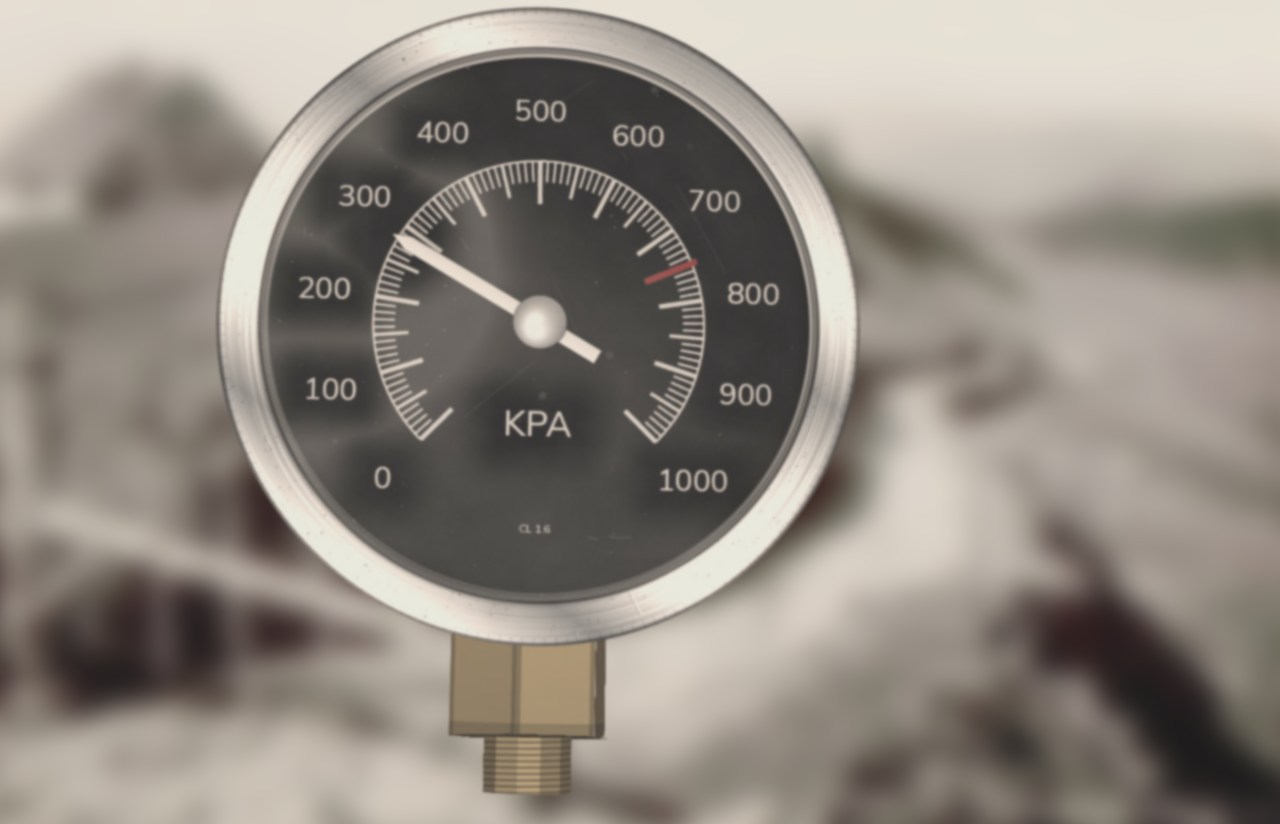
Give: 280; kPa
